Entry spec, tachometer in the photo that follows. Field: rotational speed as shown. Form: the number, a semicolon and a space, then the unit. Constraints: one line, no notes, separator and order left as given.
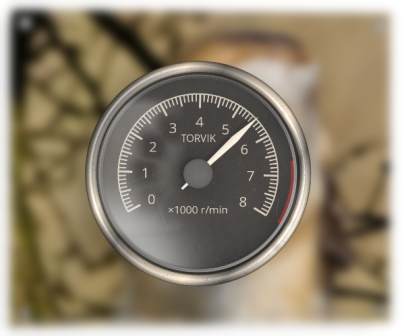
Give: 5500; rpm
